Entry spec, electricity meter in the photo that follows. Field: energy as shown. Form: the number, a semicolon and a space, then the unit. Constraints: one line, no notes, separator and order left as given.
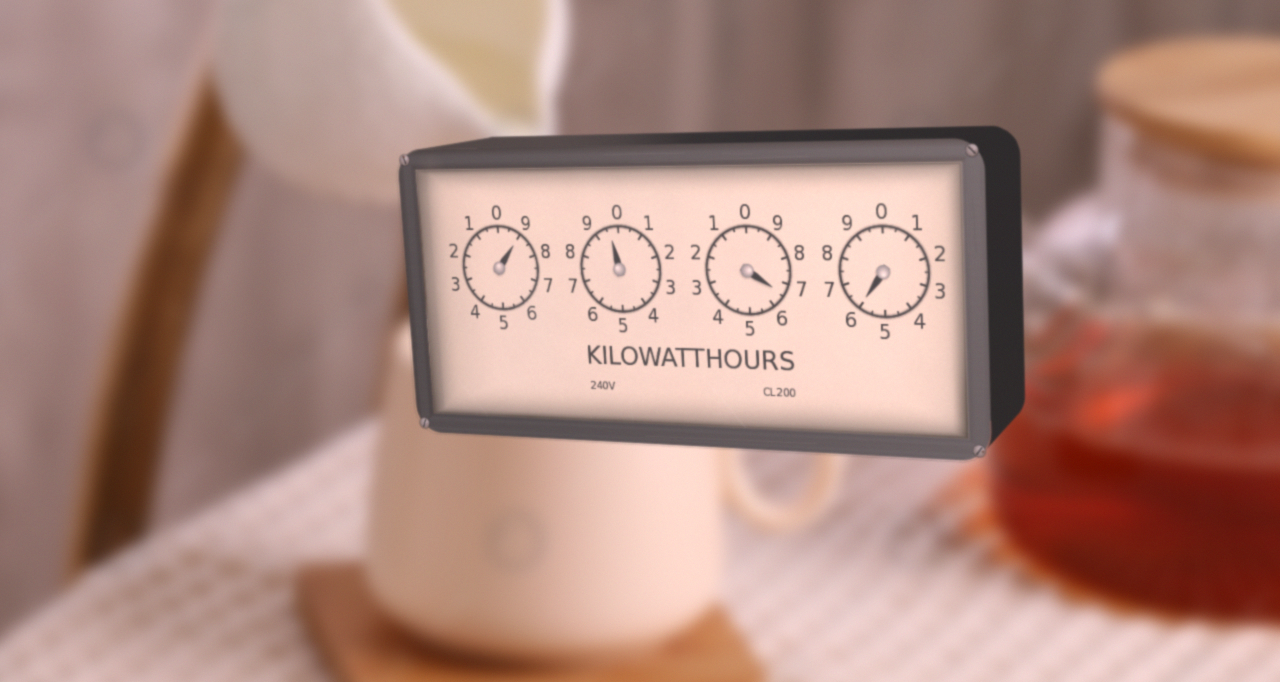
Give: 8966; kWh
